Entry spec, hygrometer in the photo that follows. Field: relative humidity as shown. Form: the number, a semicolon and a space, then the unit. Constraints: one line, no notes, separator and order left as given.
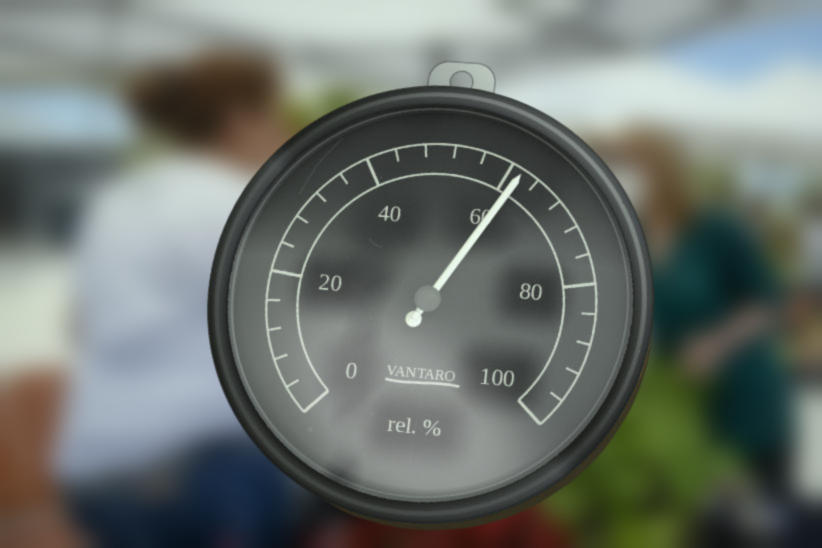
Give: 62; %
